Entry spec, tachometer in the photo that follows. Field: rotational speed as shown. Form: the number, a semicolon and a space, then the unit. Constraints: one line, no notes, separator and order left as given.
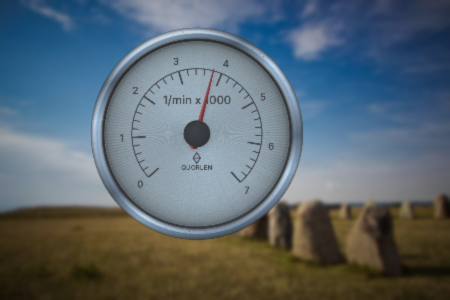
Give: 3800; rpm
